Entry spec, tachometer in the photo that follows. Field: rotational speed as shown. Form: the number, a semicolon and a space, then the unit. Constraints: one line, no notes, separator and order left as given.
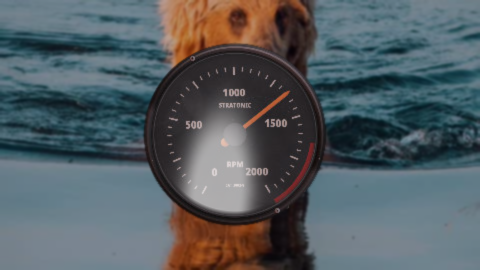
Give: 1350; rpm
